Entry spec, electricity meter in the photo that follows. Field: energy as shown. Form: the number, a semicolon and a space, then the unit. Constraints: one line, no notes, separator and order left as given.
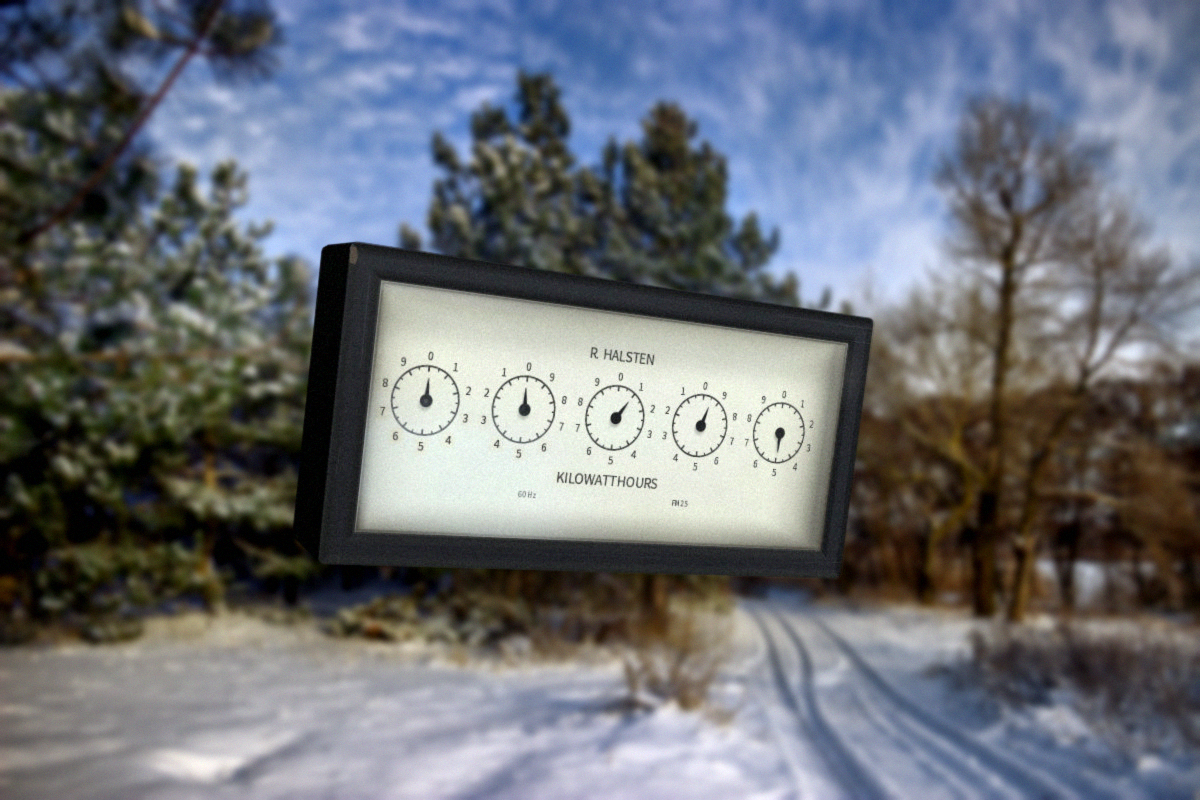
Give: 95; kWh
